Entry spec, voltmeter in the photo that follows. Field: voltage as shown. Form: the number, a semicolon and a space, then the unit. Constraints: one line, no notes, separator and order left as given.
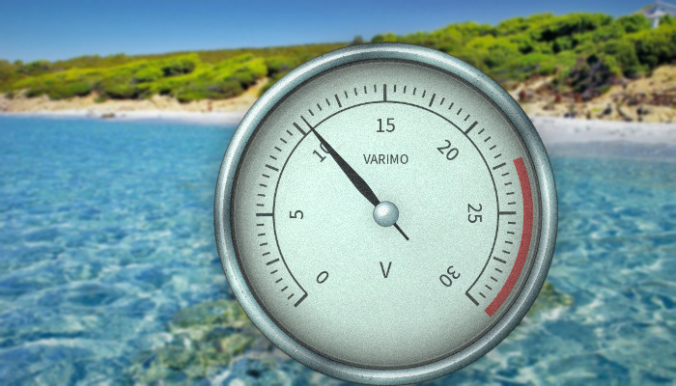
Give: 10.5; V
